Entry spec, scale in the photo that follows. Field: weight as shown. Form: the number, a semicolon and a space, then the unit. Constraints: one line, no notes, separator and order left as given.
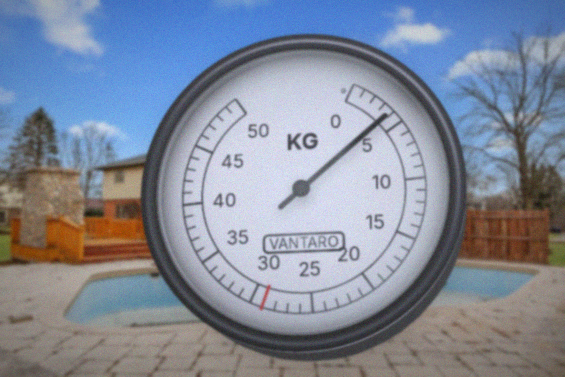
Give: 4; kg
